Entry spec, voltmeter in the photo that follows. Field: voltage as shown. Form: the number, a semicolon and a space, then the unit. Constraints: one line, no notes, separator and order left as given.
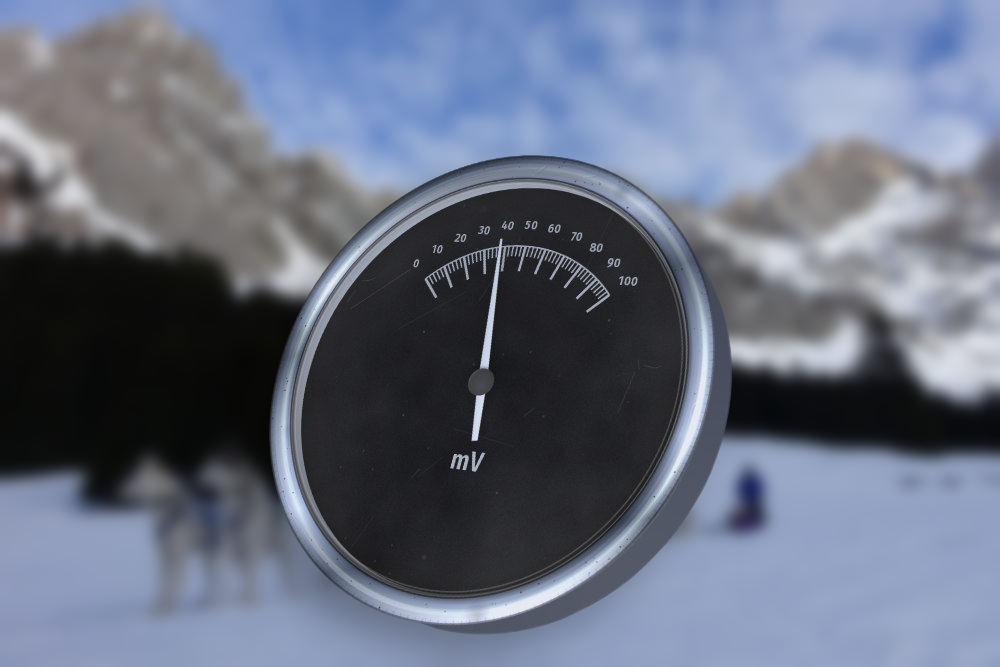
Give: 40; mV
